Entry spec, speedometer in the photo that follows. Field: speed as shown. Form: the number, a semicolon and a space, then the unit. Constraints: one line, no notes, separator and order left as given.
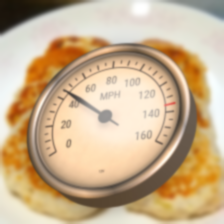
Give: 45; mph
